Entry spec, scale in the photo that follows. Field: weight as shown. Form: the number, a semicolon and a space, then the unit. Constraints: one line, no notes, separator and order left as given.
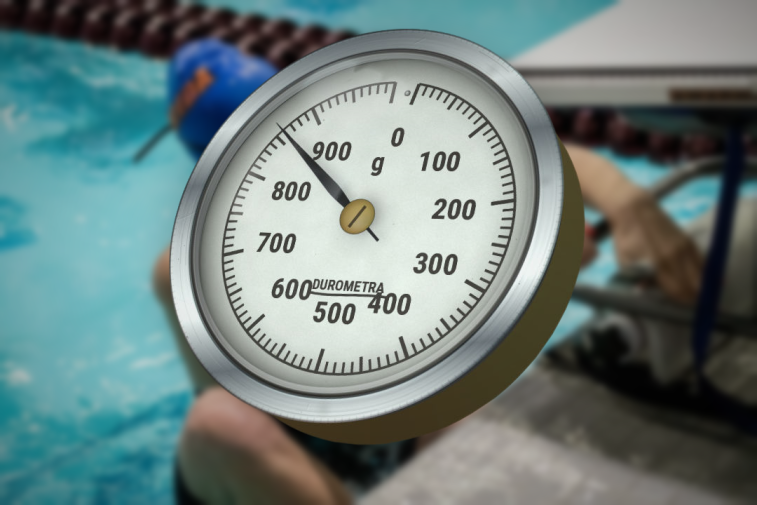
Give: 860; g
